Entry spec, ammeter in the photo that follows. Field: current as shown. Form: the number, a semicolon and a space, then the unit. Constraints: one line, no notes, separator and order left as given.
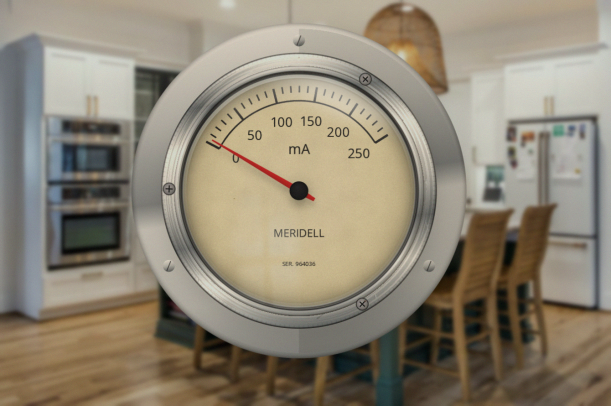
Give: 5; mA
